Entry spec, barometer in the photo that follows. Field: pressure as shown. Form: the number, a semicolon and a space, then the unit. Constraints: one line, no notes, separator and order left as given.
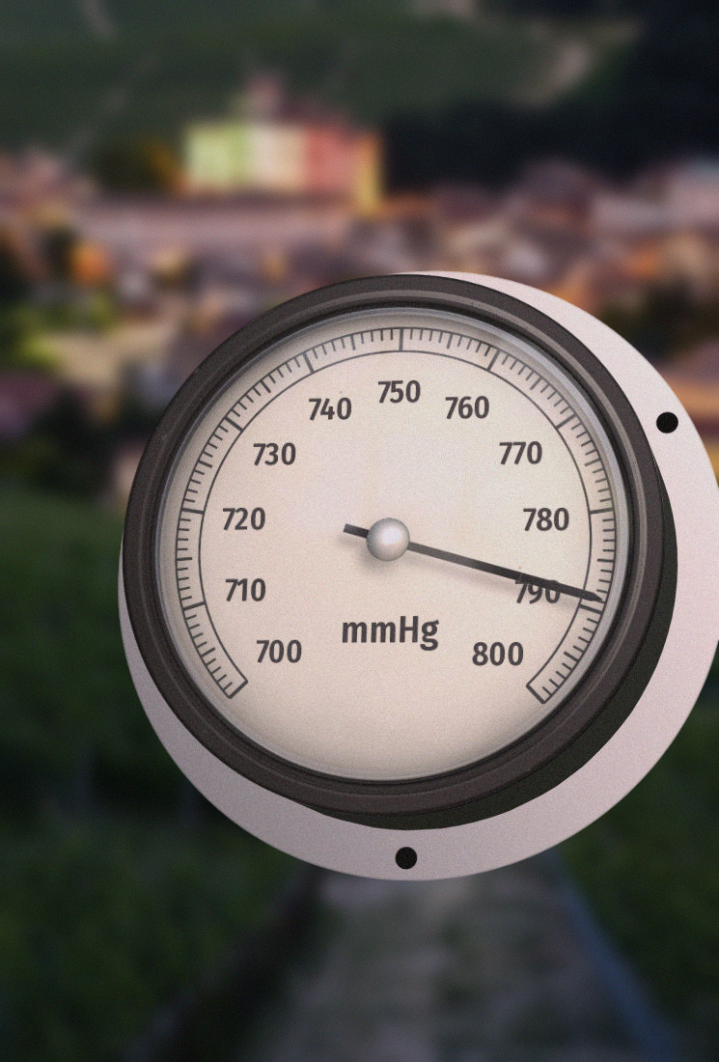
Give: 789; mmHg
